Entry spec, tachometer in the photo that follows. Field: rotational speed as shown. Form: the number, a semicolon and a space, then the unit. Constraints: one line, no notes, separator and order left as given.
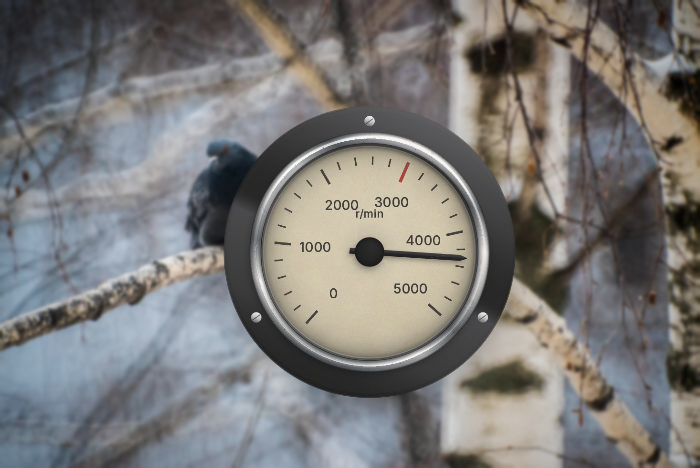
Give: 4300; rpm
